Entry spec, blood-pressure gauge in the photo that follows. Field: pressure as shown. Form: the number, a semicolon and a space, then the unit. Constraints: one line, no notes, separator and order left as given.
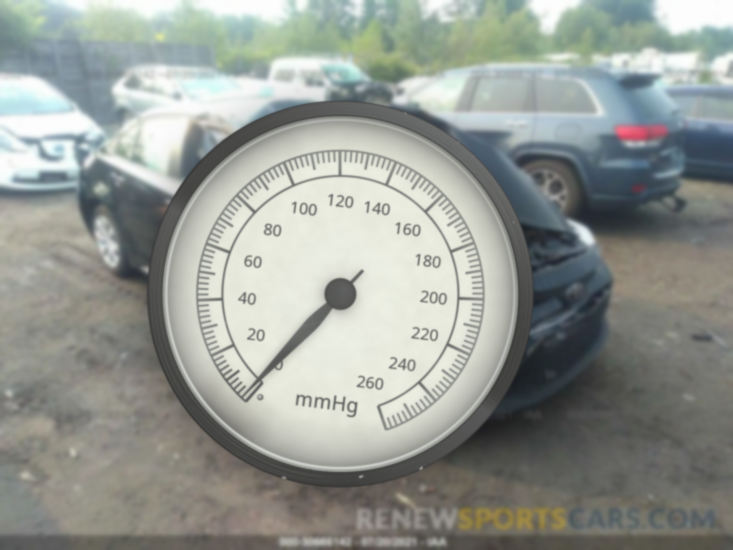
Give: 2; mmHg
